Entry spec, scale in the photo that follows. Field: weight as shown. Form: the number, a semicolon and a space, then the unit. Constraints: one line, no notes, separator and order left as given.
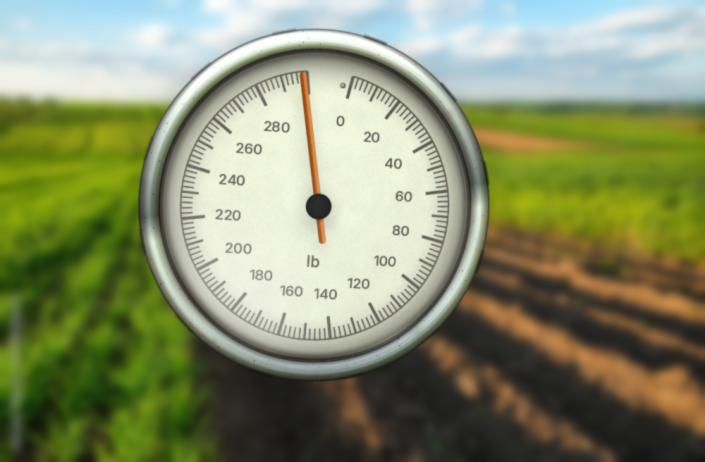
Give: 298; lb
